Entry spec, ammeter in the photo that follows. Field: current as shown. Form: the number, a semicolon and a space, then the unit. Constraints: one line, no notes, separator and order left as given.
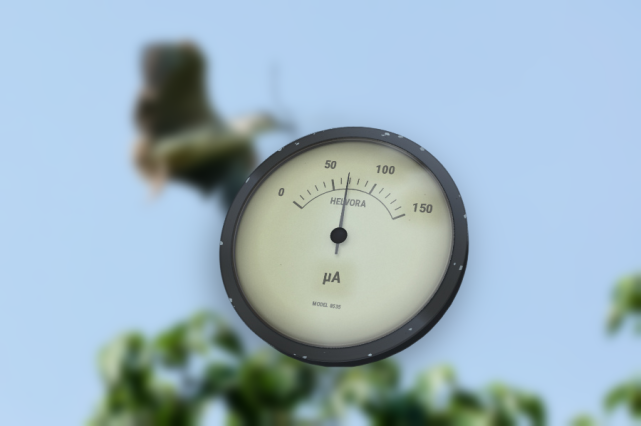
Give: 70; µA
